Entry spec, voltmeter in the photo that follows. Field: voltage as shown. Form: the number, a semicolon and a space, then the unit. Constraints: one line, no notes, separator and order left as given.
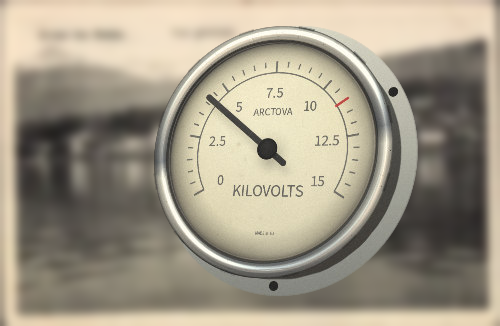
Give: 4.25; kV
